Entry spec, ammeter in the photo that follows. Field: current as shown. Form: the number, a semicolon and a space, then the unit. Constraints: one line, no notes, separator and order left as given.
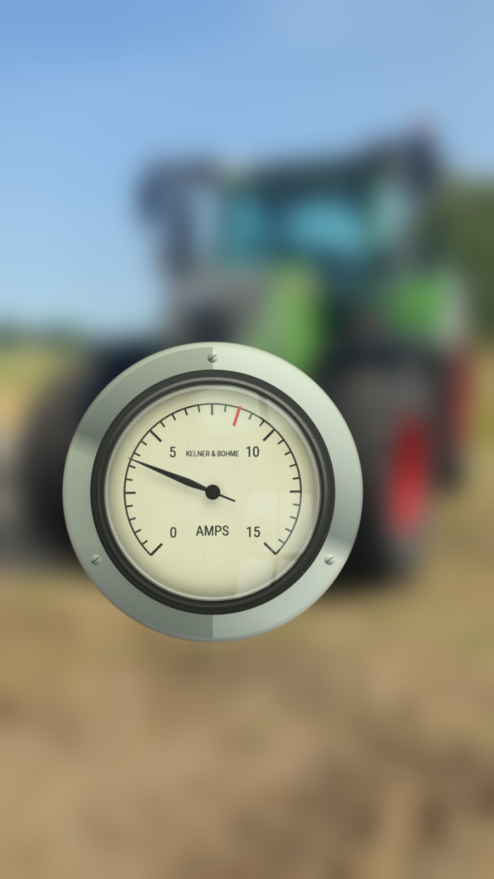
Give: 3.75; A
